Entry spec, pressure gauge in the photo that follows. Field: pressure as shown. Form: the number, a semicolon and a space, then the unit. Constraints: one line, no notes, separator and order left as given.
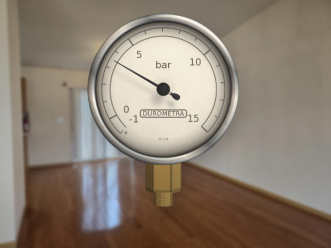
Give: 3.5; bar
